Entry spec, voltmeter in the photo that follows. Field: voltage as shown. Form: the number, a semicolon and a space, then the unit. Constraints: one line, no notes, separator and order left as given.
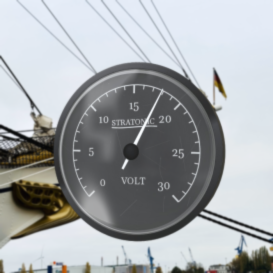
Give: 18; V
